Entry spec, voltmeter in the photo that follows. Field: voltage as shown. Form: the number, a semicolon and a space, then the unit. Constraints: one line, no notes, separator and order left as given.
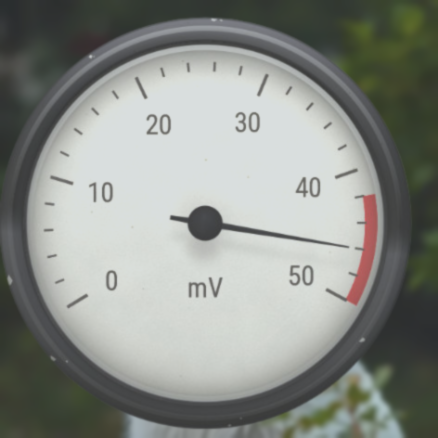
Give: 46; mV
